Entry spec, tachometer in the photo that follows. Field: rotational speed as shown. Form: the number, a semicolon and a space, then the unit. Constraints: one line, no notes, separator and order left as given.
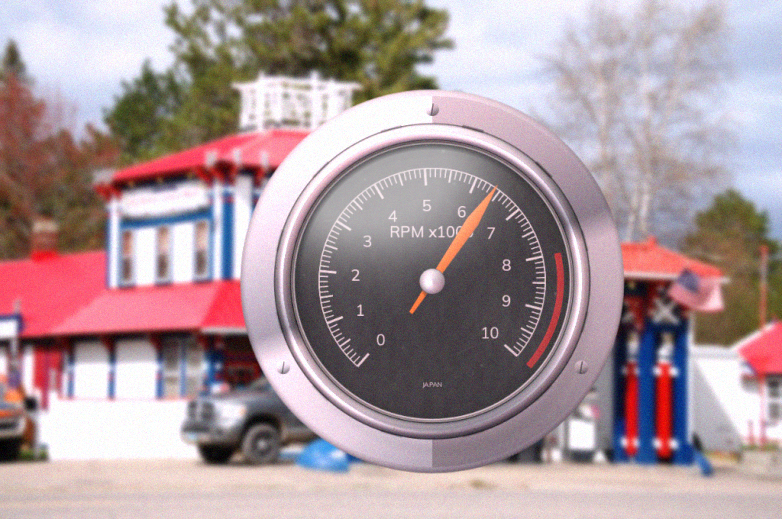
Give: 6400; rpm
